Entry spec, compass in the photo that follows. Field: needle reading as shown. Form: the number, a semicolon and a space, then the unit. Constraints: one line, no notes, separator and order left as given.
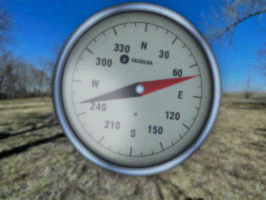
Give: 70; °
